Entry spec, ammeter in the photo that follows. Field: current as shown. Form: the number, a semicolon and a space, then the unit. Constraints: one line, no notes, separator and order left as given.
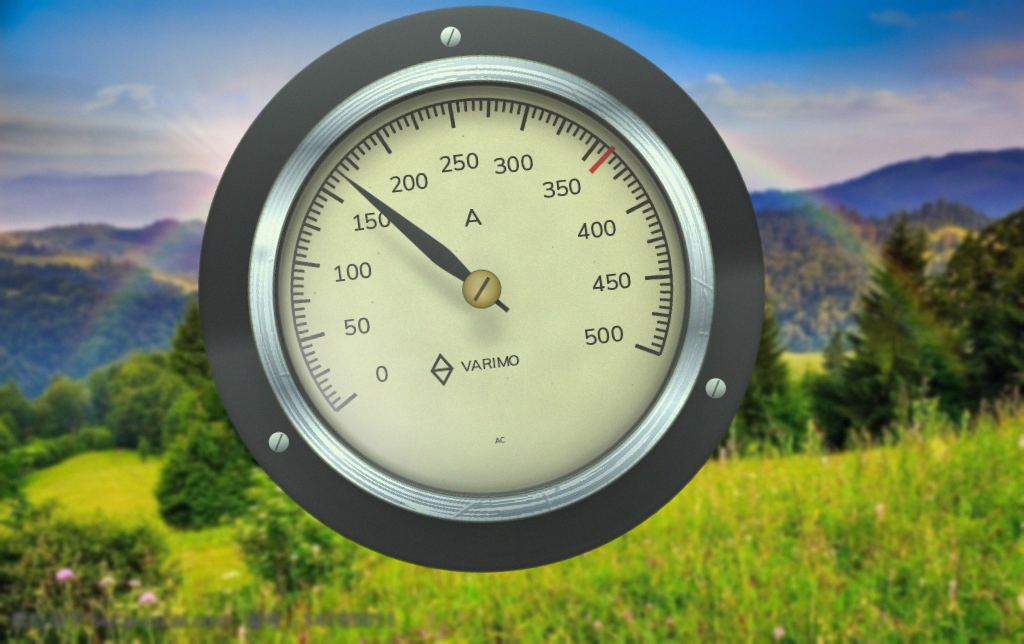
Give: 165; A
